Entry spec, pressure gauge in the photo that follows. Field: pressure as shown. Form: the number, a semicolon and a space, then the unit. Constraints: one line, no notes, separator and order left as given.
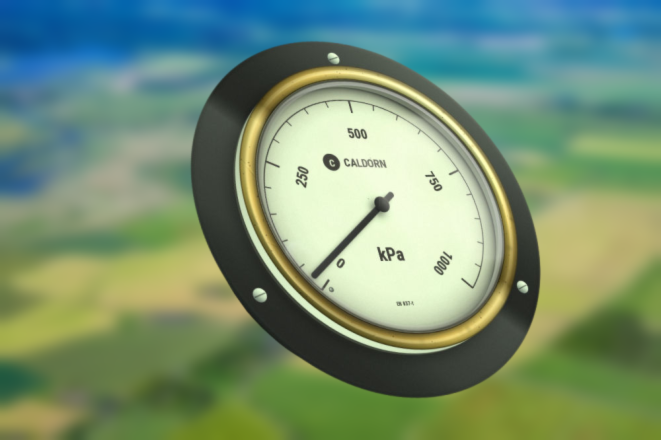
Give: 25; kPa
